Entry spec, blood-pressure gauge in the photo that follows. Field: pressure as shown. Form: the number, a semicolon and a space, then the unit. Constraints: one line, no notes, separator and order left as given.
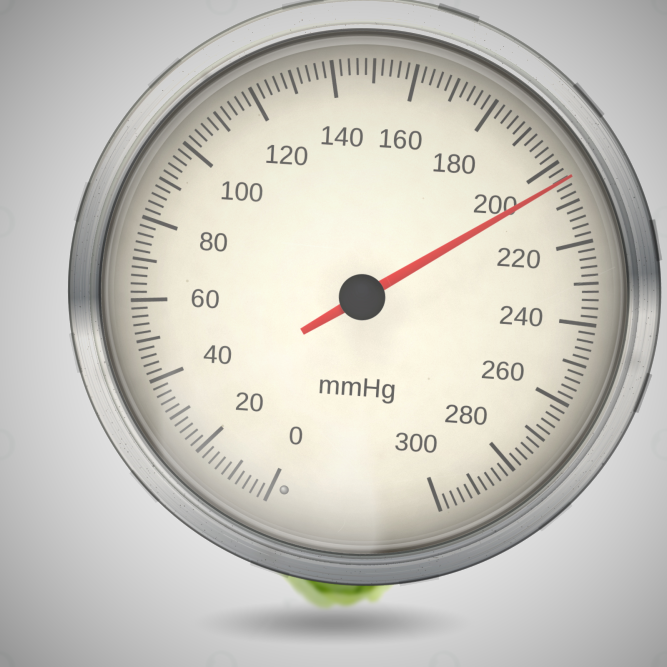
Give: 204; mmHg
